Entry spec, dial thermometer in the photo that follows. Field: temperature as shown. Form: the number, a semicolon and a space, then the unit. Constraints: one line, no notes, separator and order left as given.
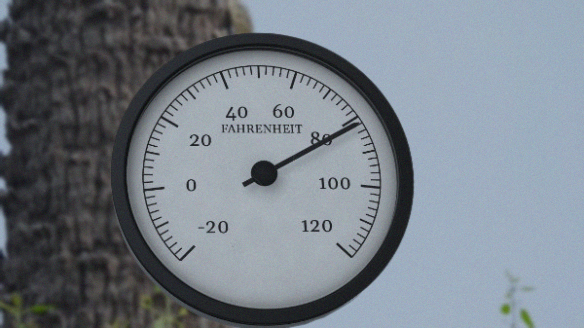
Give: 82; °F
